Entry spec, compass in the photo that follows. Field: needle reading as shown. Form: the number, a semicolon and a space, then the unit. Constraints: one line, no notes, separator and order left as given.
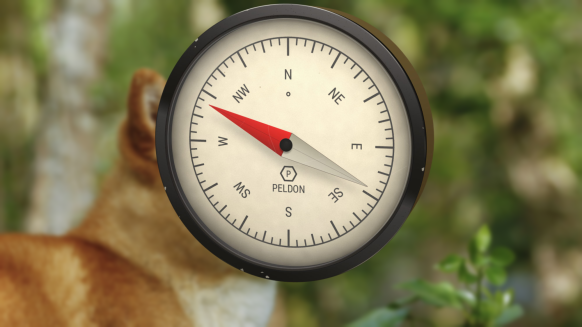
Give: 295; °
